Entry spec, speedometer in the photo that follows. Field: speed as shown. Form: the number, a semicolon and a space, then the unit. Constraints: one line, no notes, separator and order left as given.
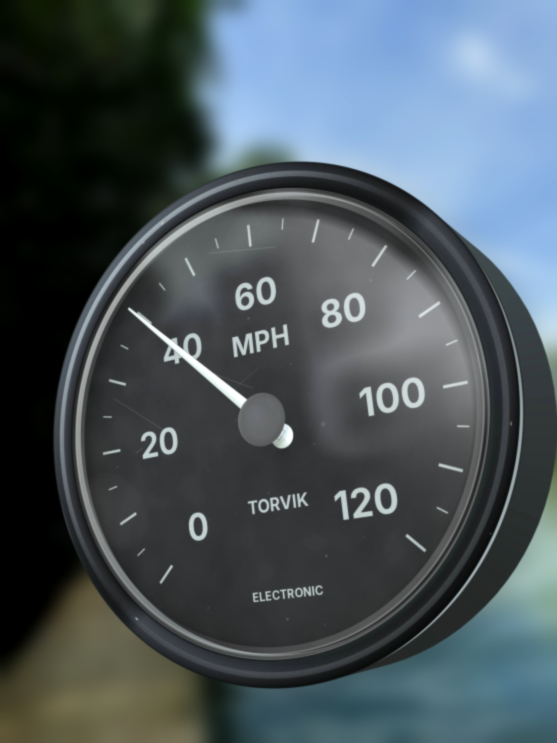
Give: 40; mph
